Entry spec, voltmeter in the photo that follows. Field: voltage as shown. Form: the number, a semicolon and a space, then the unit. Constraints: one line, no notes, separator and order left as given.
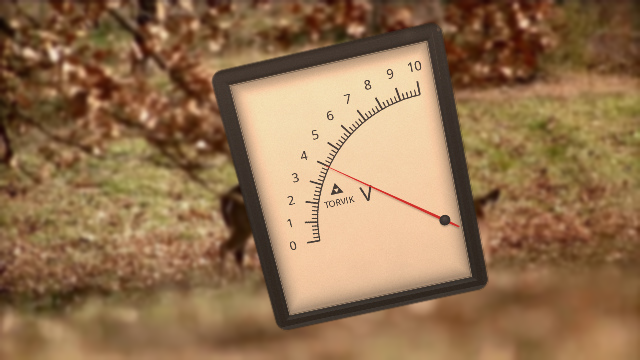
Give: 4; V
